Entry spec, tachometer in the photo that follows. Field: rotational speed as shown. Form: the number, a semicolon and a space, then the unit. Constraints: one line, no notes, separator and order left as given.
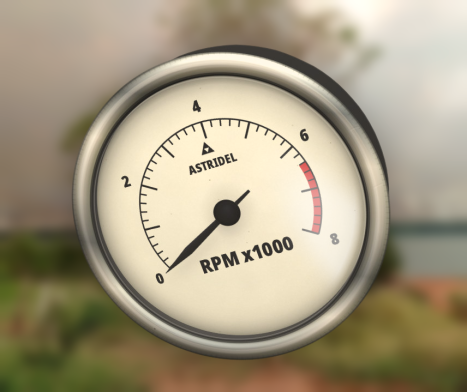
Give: 0; rpm
